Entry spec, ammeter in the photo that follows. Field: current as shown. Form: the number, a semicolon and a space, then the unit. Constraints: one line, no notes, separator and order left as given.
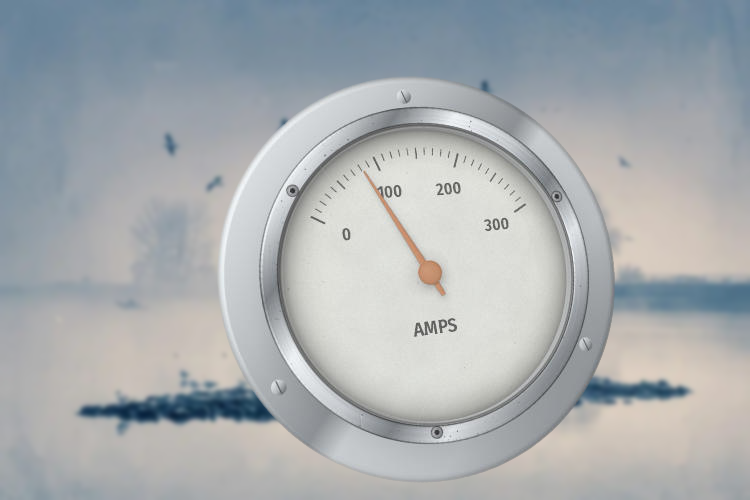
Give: 80; A
